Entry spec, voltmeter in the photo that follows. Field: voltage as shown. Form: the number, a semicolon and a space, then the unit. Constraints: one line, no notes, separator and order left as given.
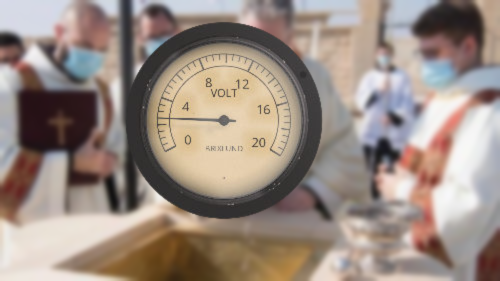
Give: 2.5; V
